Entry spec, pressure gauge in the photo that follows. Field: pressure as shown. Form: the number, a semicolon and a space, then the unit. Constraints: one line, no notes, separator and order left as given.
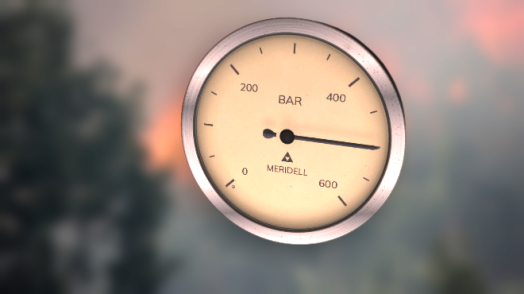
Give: 500; bar
